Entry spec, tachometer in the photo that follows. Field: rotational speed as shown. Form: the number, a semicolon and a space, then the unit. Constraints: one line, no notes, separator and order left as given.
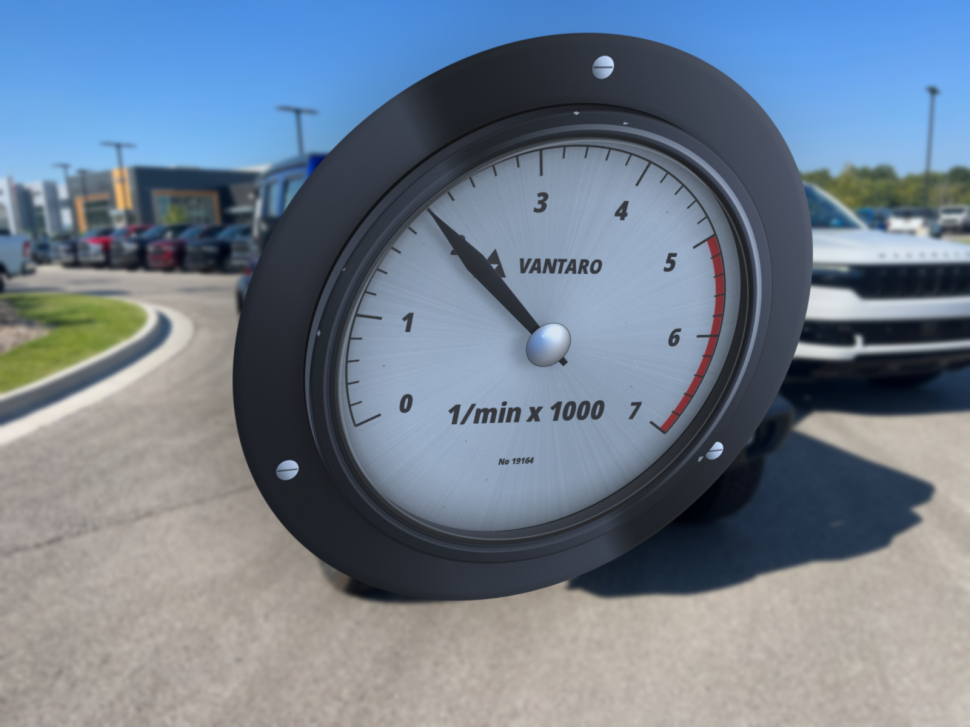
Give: 2000; rpm
